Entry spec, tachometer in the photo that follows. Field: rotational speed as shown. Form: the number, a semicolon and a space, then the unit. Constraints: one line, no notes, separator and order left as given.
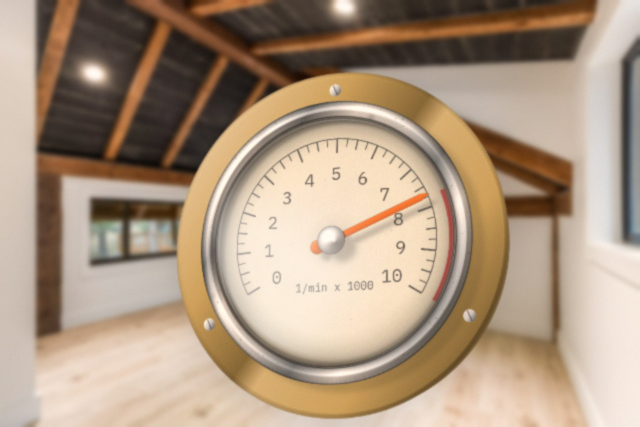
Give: 7750; rpm
